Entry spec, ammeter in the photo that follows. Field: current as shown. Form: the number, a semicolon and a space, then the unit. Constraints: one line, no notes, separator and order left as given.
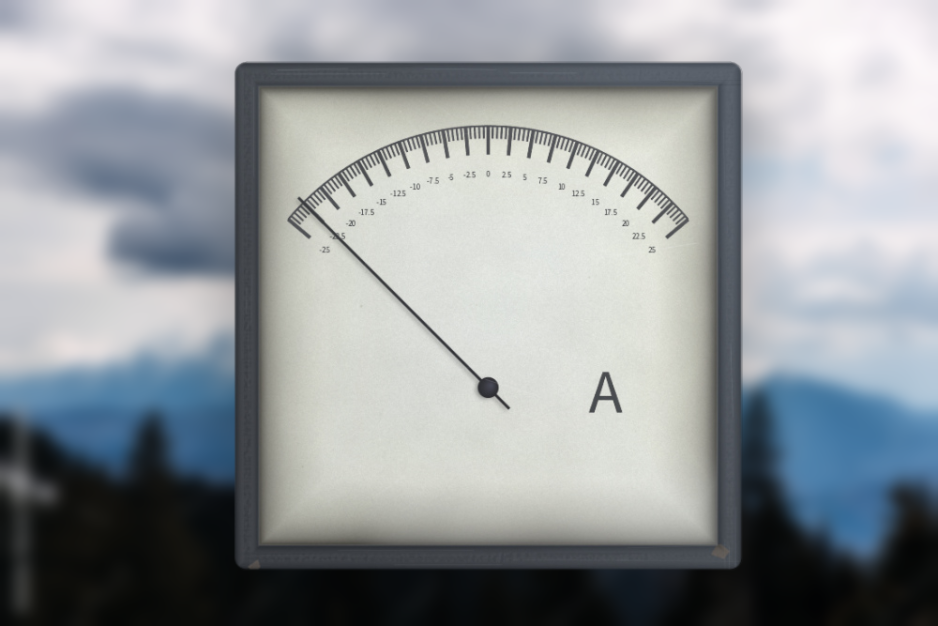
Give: -22.5; A
